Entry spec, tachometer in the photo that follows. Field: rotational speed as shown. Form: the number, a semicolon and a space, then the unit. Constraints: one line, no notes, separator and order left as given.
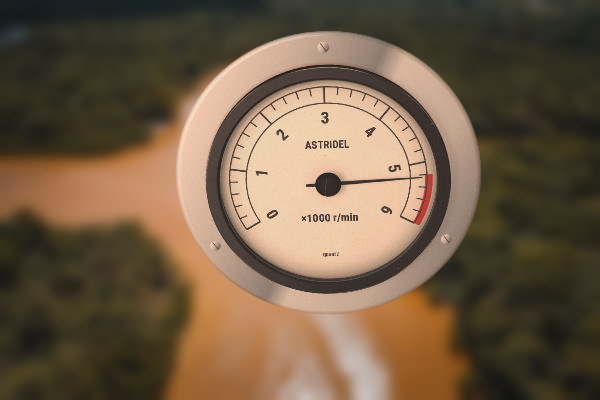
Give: 5200; rpm
